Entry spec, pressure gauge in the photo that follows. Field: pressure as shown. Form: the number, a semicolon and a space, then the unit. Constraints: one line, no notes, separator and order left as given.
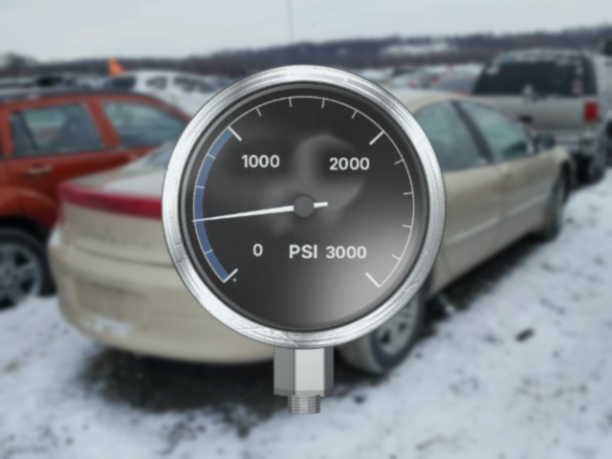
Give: 400; psi
